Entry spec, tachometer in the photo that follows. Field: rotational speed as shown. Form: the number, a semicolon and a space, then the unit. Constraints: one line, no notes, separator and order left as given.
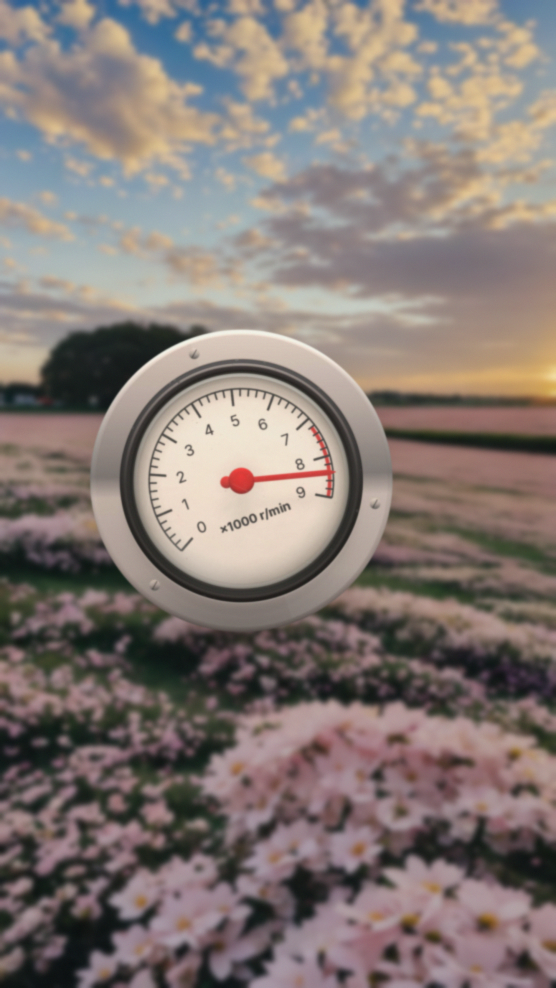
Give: 8400; rpm
